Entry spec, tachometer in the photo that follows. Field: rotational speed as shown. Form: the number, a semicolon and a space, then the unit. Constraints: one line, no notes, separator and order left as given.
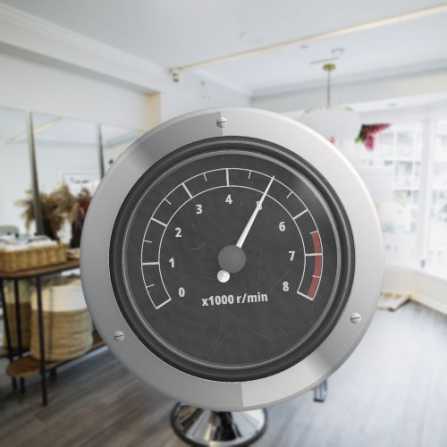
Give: 5000; rpm
